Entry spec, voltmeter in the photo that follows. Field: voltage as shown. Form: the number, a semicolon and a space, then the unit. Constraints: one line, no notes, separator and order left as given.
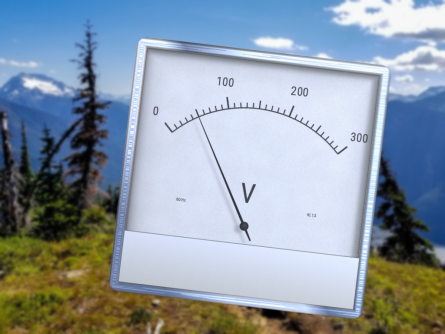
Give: 50; V
